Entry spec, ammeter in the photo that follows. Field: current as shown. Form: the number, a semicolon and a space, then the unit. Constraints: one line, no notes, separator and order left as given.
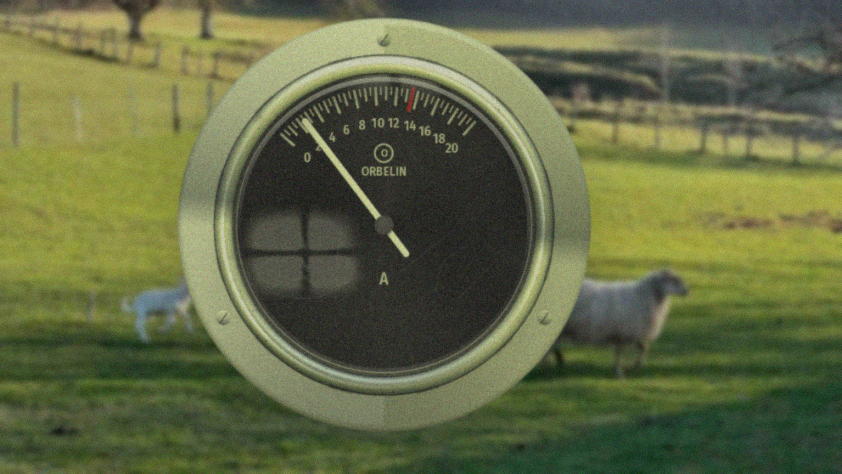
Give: 2.5; A
